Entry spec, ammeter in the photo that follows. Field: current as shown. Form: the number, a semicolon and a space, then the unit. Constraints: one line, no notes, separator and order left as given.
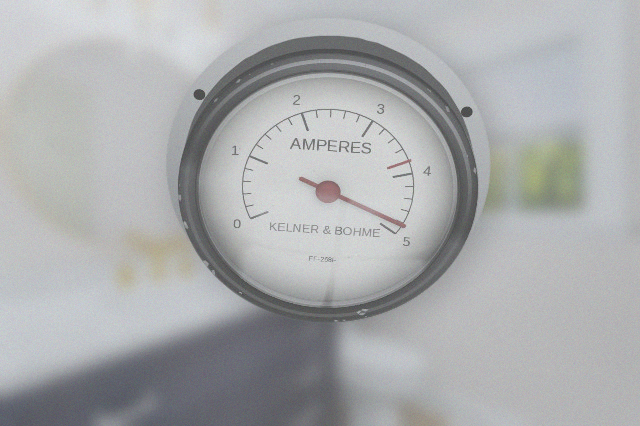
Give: 4.8; A
